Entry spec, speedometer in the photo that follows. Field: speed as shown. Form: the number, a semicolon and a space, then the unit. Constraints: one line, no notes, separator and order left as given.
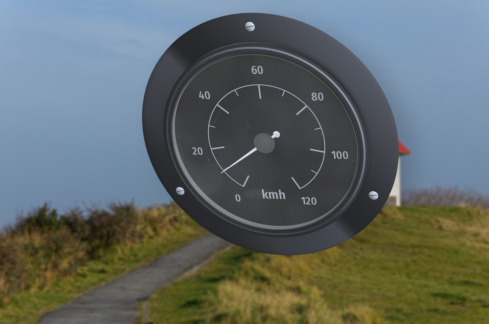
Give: 10; km/h
